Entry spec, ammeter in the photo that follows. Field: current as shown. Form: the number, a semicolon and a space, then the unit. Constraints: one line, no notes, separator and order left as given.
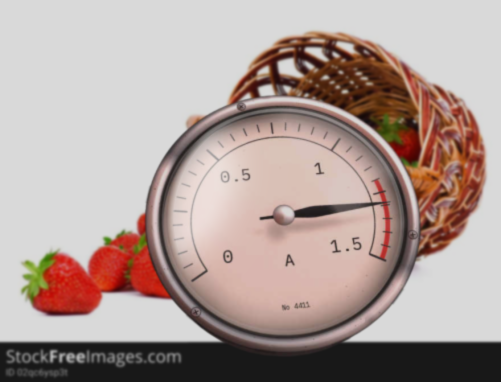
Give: 1.3; A
